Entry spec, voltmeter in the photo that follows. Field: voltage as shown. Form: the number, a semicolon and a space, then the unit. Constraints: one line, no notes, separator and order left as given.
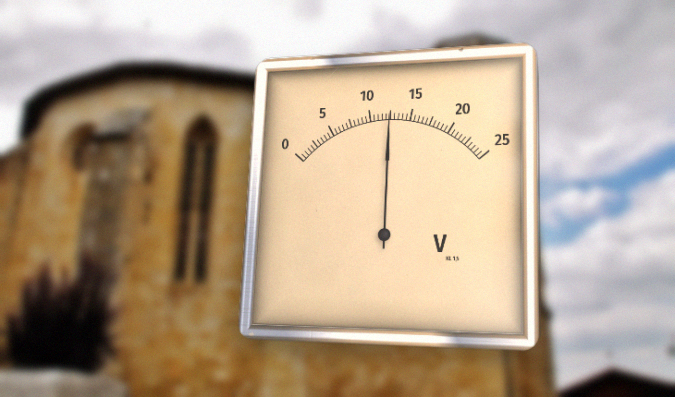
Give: 12.5; V
